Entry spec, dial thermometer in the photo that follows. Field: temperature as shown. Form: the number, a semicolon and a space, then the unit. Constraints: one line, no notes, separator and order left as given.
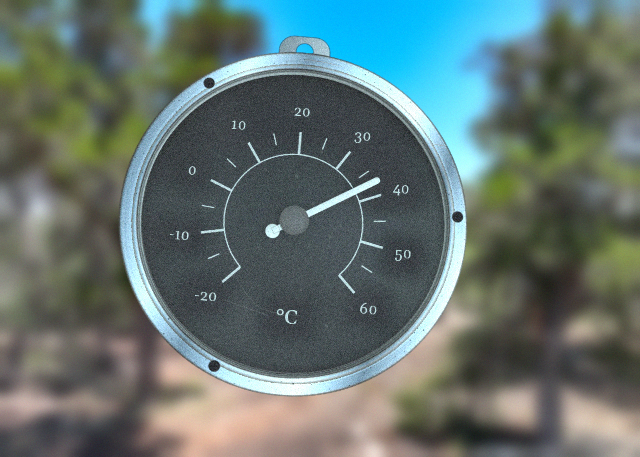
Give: 37.5; °C
